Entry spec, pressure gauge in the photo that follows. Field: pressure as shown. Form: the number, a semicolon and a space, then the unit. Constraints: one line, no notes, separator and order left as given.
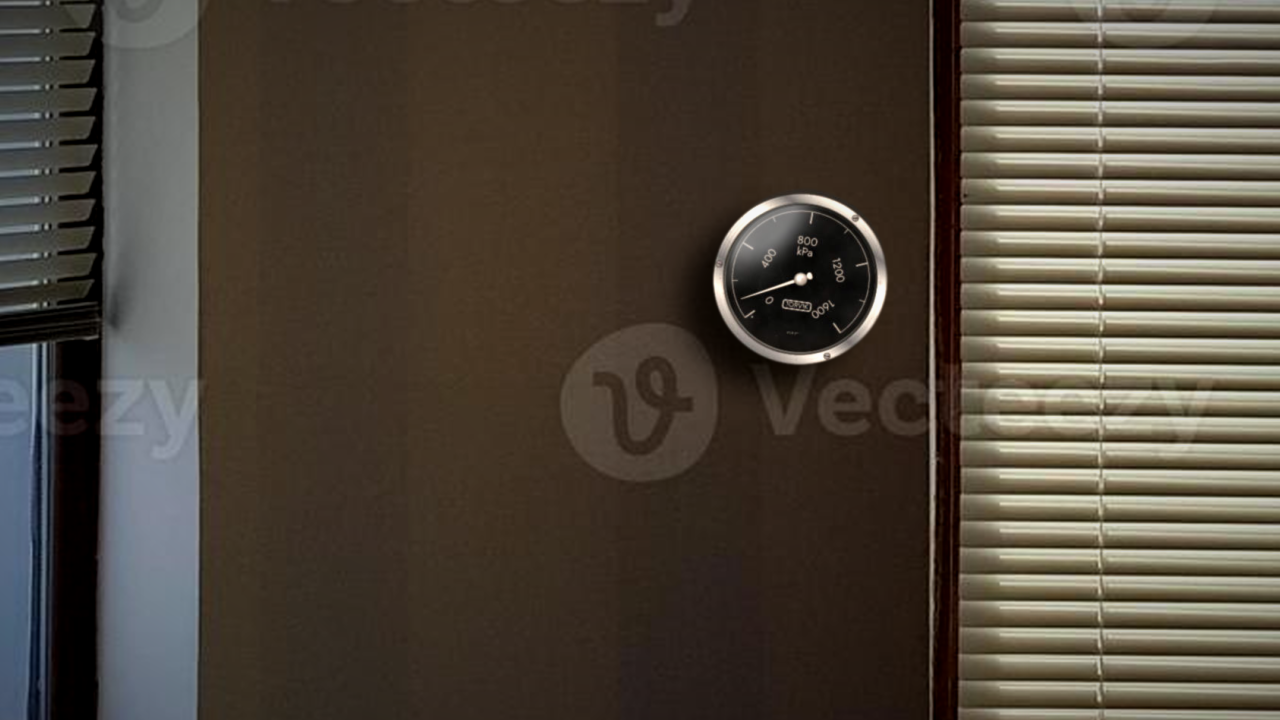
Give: 100; kPa
